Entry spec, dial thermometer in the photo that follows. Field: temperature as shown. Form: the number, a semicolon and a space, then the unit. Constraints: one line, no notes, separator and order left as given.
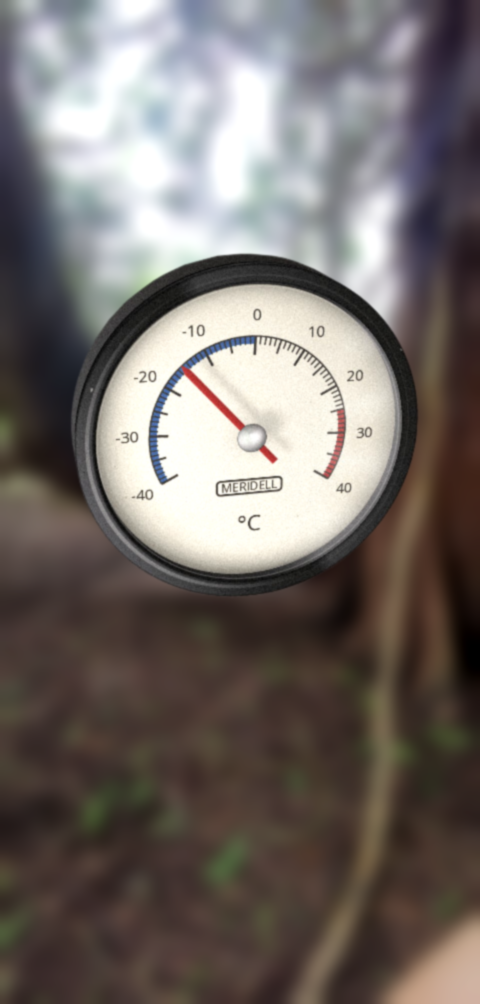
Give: -15; °C
